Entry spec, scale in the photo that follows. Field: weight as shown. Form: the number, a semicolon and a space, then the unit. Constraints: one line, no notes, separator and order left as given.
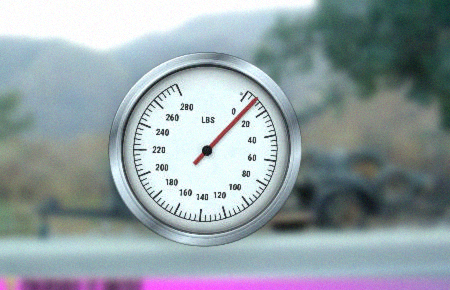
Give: 8; lb
